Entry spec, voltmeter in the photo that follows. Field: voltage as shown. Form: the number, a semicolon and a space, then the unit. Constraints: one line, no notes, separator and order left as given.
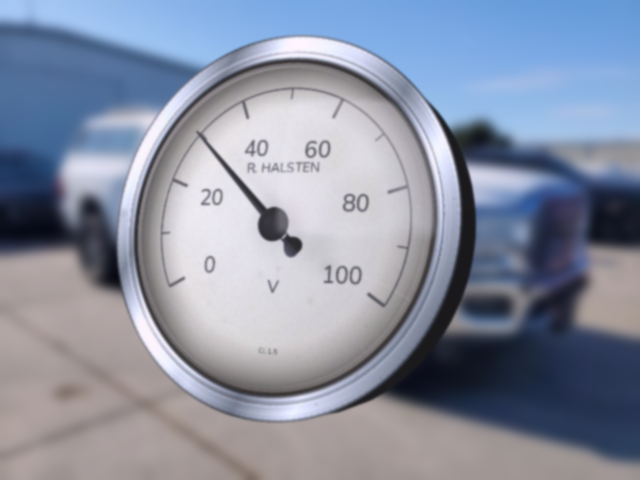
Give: 30; V
